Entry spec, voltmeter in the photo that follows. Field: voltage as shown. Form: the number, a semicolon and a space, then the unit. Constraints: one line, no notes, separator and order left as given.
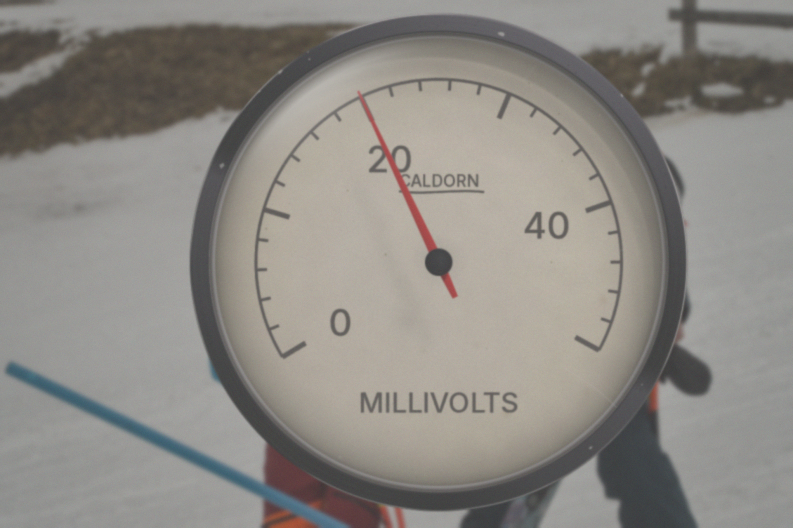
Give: 20; mV
